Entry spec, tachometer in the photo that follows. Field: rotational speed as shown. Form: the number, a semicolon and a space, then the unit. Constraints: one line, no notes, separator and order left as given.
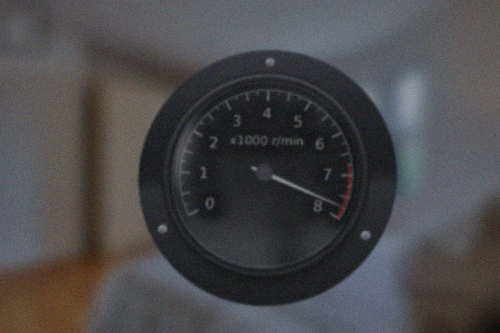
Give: 7750; rpm
